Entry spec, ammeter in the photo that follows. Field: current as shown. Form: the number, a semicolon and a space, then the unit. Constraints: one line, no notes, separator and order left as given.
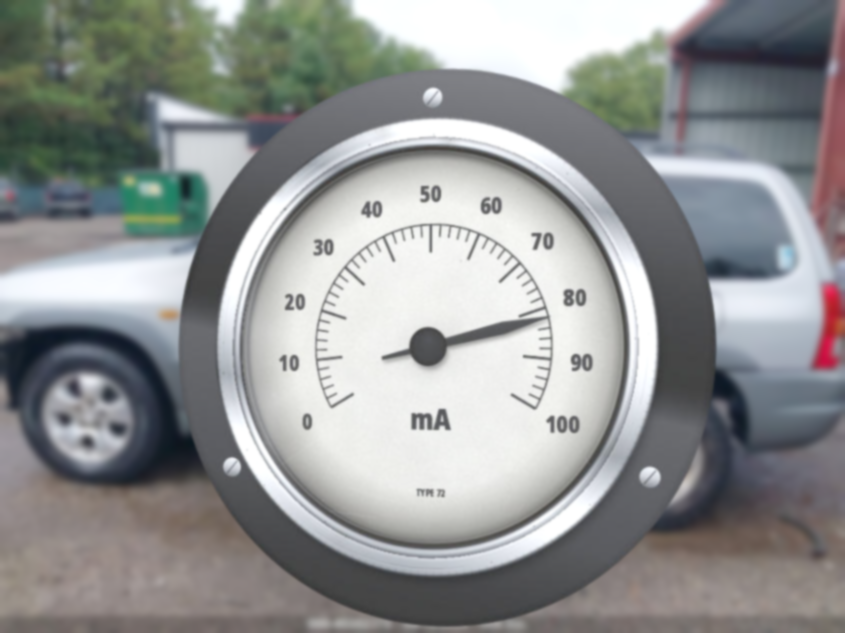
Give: 82; mA
